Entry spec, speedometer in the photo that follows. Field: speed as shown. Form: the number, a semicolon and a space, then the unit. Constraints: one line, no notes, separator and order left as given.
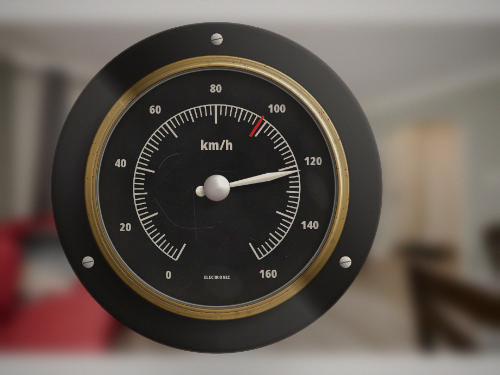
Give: 122; km/h
